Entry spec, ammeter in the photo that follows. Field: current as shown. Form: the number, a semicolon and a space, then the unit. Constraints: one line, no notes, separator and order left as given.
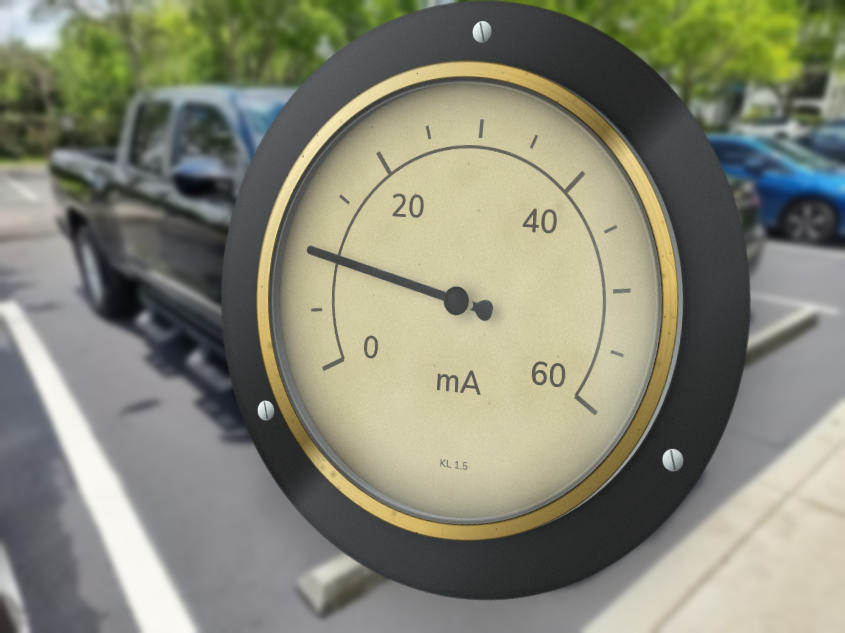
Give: 10; mA
